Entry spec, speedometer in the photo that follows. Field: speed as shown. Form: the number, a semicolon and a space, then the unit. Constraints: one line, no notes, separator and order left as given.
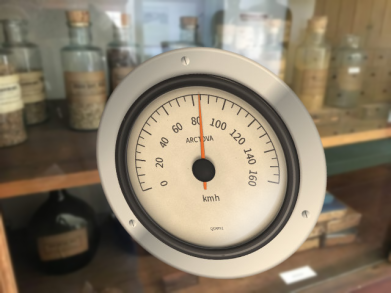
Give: 85; km/h
